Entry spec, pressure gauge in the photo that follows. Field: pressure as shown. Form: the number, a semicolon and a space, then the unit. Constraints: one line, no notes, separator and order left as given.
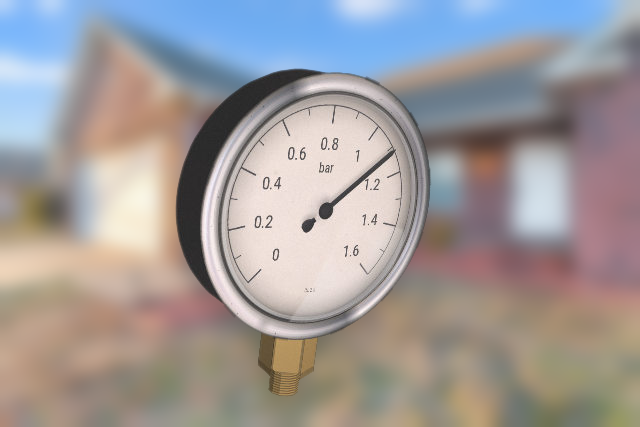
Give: 1.1; bar
